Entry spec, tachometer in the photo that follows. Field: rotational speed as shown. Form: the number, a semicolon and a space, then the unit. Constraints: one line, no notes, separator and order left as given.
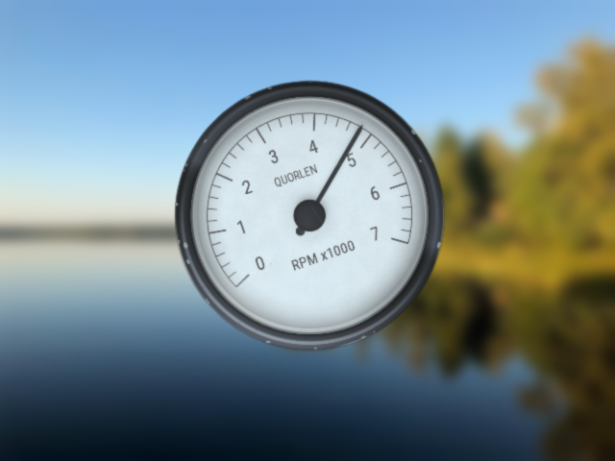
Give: 4800; rpm
